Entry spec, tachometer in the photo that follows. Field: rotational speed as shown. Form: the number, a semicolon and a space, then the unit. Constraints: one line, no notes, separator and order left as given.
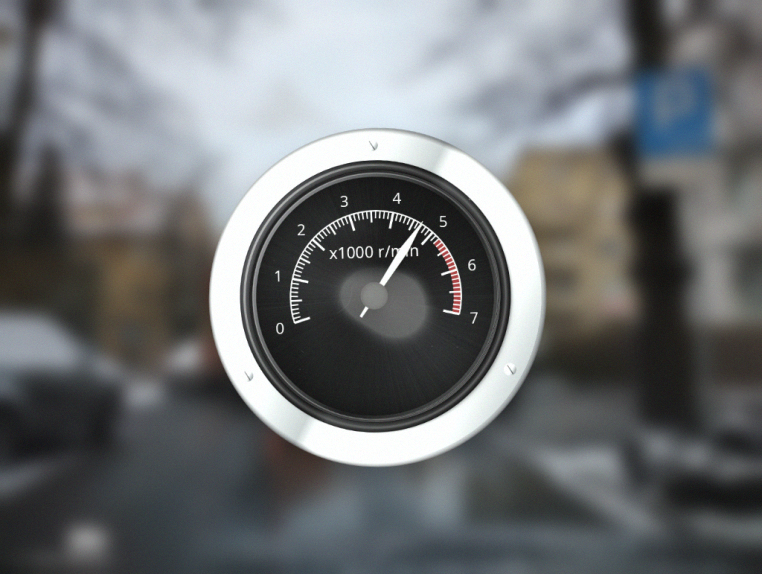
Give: 4700; rpm
